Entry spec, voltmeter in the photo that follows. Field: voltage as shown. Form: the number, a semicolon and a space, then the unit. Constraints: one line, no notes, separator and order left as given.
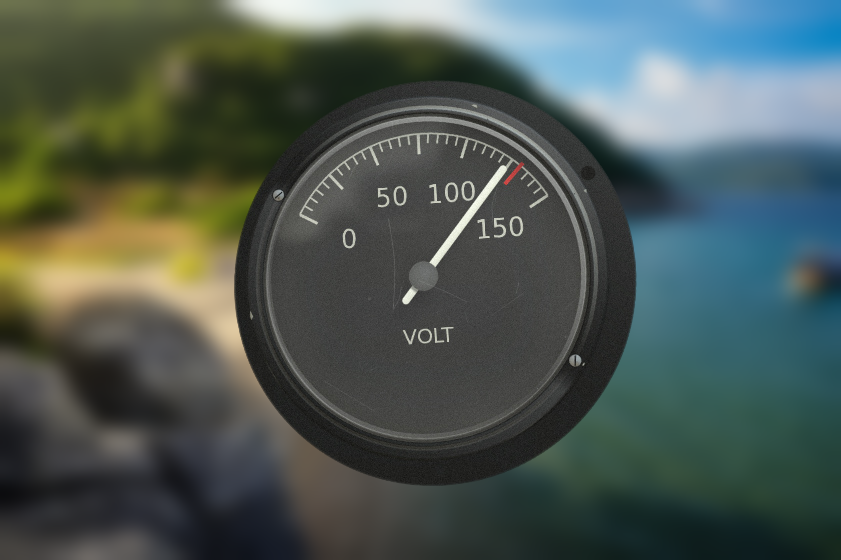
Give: 125; V
